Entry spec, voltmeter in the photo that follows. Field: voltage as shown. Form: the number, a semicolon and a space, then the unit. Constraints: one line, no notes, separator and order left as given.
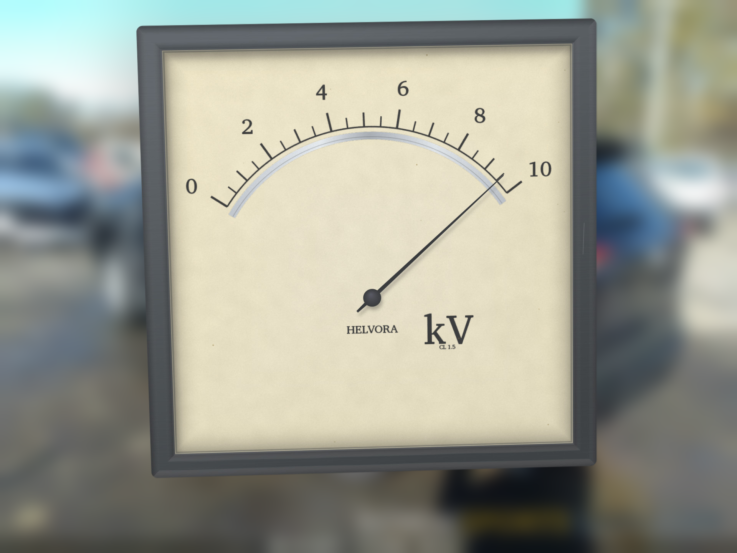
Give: 9.5; kV
